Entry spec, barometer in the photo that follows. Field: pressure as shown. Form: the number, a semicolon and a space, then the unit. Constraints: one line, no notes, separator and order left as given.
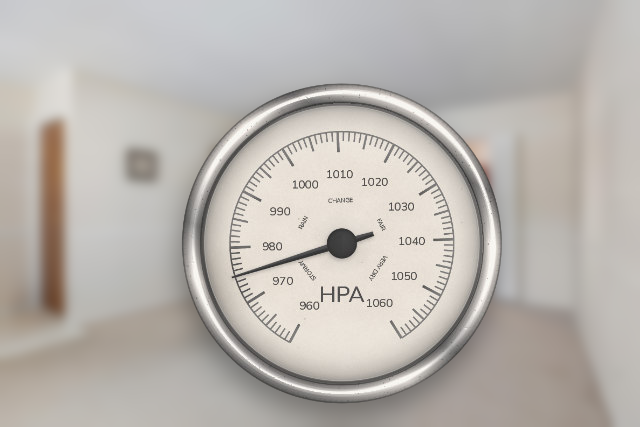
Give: 975; hPa
